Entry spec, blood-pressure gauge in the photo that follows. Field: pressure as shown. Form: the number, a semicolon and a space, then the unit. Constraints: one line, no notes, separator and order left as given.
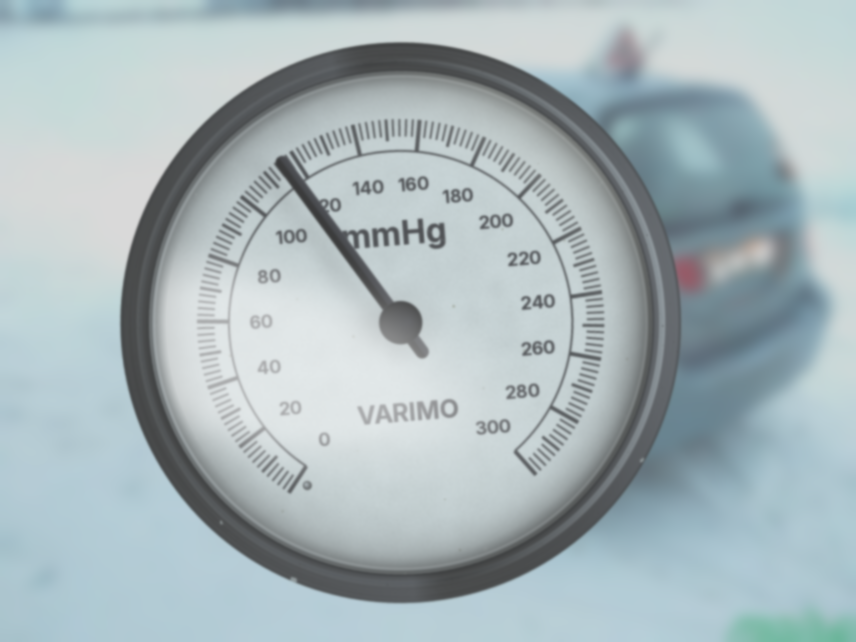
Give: 116; mmHg
